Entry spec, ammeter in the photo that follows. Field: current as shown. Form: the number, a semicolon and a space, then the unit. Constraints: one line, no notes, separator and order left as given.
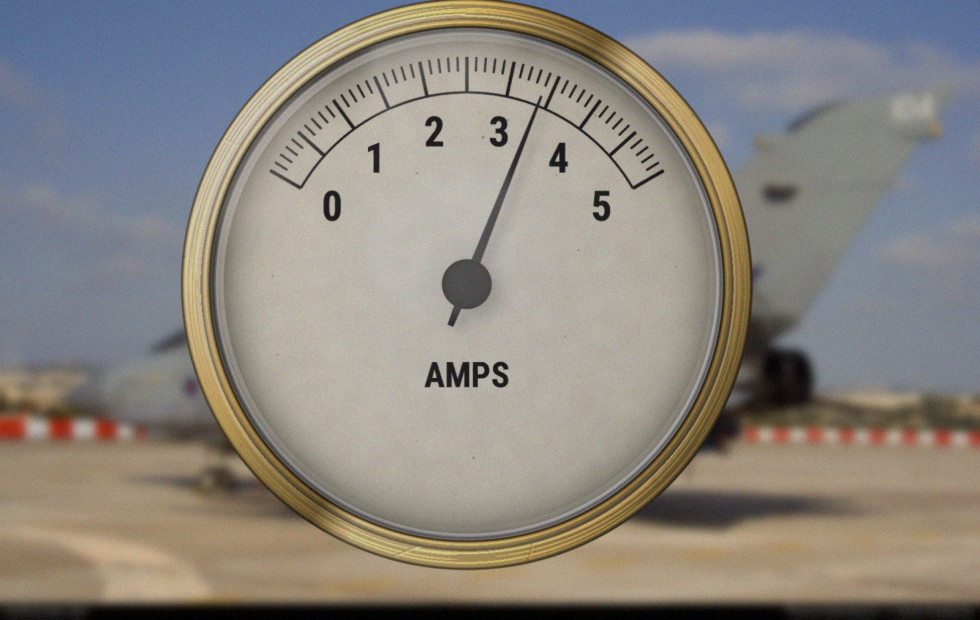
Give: 3.4; A
